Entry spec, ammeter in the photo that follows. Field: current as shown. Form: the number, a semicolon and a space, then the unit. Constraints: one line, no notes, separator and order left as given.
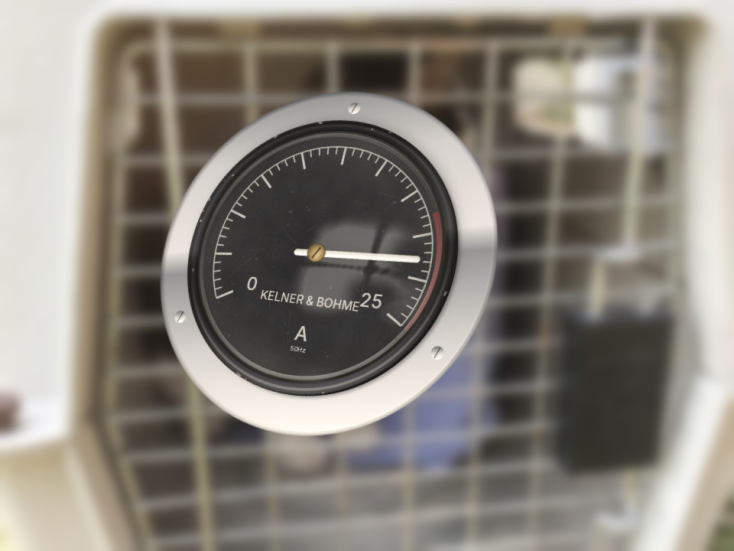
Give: 21.5; A
